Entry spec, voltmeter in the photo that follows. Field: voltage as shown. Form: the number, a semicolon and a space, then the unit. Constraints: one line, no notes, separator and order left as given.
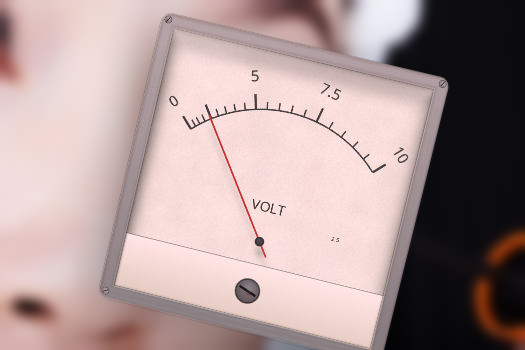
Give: 2.5; V
